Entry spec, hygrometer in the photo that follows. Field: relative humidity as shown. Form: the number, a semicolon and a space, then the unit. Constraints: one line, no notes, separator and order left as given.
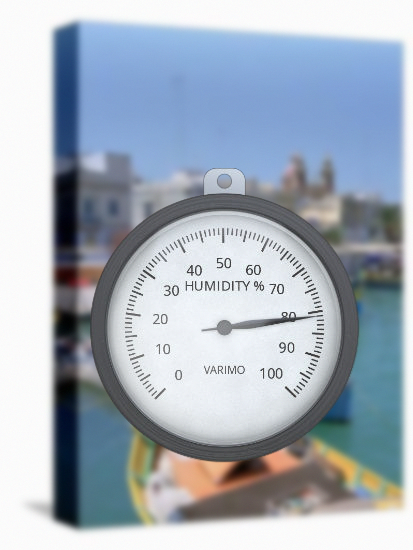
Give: 81; %
